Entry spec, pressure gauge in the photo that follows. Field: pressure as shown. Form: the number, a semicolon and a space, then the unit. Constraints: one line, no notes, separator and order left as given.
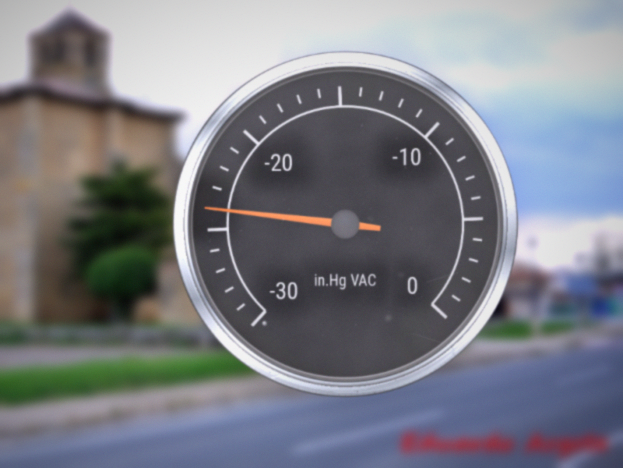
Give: -24; inHg
